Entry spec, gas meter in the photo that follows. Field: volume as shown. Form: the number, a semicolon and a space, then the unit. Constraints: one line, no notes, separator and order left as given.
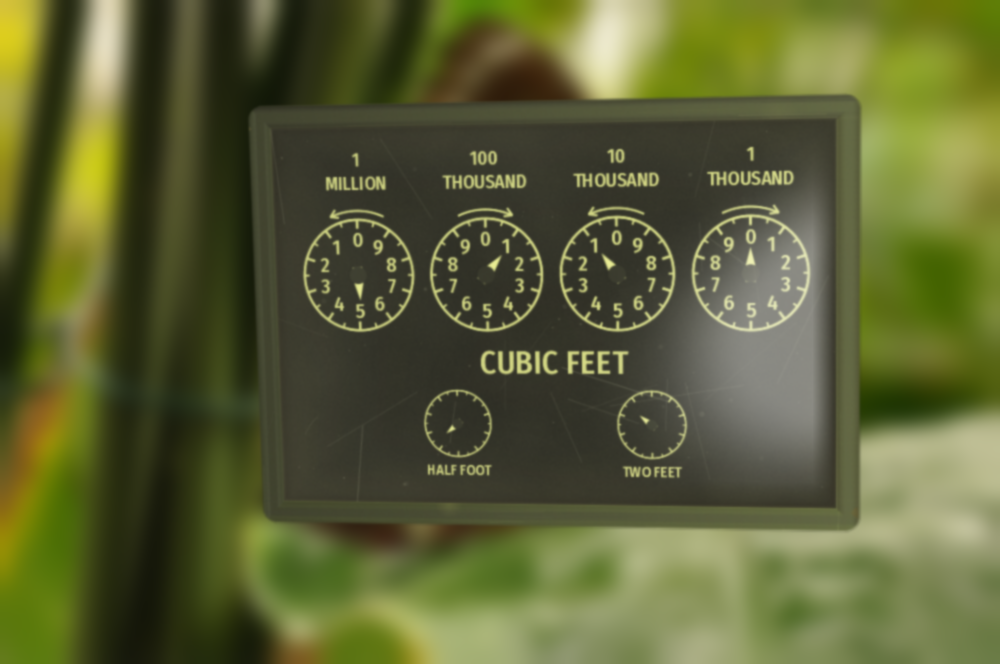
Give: 511000; ft³
